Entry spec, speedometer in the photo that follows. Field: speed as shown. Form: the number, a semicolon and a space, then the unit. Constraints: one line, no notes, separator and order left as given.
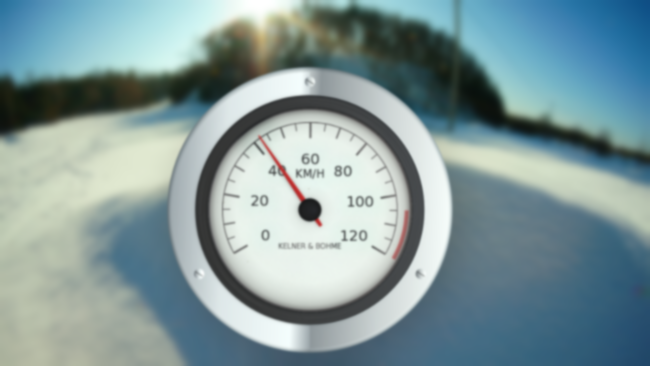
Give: 42.5; km/h
